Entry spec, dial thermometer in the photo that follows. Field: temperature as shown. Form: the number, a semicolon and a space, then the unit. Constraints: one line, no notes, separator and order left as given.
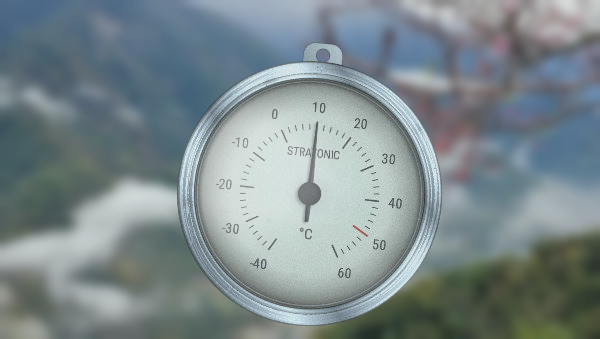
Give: 10; °C
